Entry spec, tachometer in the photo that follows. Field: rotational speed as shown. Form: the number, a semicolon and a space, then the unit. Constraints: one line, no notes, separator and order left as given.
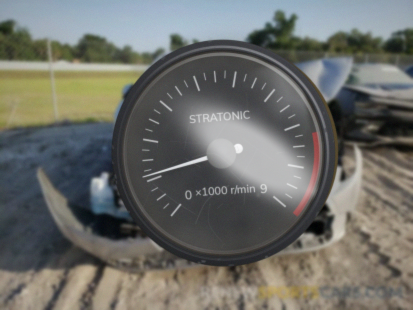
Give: 1125; rpm
